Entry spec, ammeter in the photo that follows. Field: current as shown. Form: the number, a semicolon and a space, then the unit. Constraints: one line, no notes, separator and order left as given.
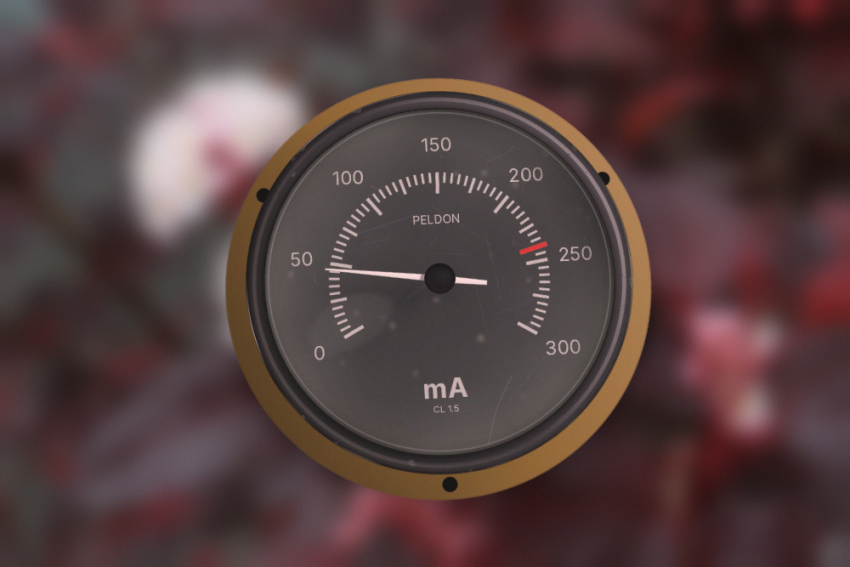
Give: 45; mA
